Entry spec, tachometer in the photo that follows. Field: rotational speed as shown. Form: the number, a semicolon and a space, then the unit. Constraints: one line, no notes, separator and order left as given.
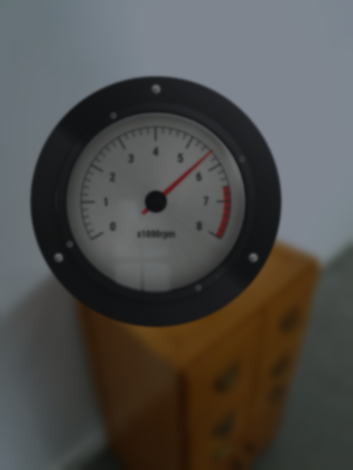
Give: 5600; rpm
